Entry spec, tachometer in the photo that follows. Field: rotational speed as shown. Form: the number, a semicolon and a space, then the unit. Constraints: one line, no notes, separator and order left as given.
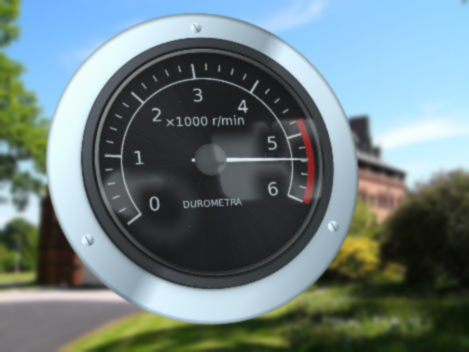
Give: 5400; rpm
